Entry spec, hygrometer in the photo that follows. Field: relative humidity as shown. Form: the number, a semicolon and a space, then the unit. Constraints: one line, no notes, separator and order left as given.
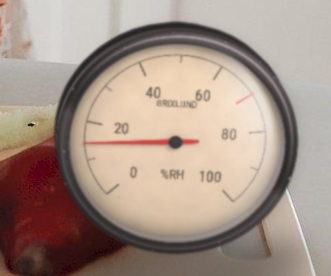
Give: 15; %
